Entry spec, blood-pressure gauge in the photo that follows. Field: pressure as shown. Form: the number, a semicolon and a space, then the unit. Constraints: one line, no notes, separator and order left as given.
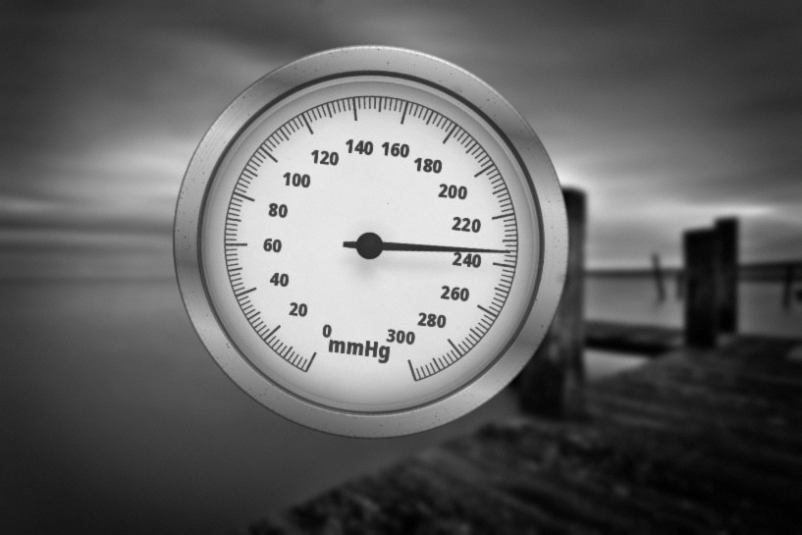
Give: 234; mmHg
